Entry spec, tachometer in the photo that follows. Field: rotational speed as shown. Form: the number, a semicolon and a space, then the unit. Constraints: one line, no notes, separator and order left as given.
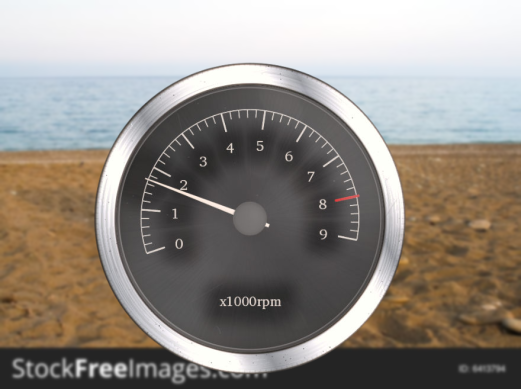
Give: 1700; rpm
